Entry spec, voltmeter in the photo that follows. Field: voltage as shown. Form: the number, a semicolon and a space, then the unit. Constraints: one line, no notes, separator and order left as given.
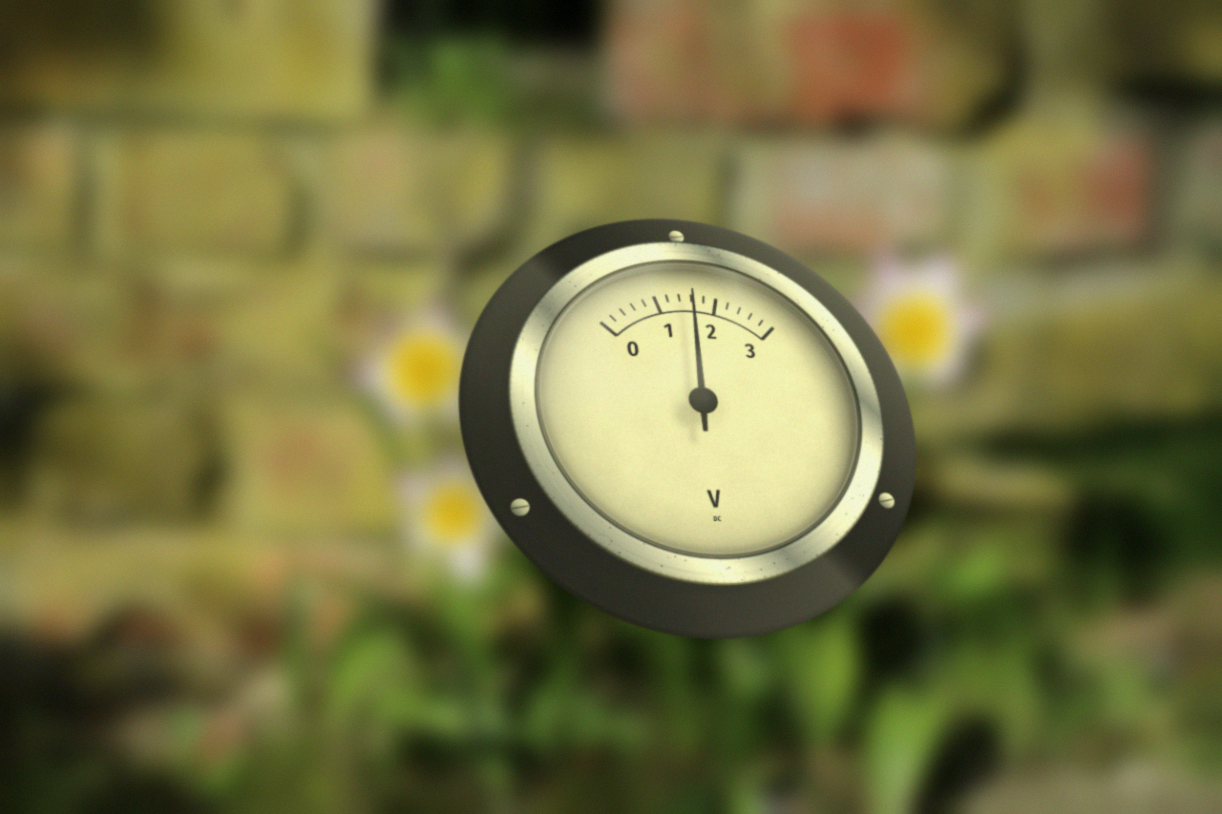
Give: 1.6; V
